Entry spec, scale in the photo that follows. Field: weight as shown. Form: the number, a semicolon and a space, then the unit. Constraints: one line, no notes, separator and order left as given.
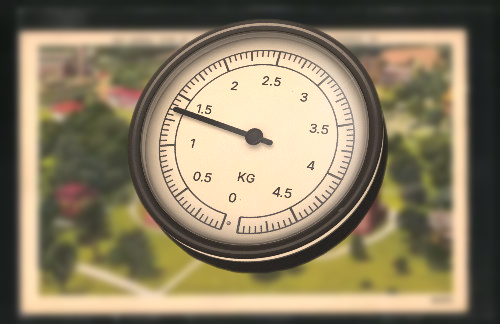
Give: 1.35; kg
